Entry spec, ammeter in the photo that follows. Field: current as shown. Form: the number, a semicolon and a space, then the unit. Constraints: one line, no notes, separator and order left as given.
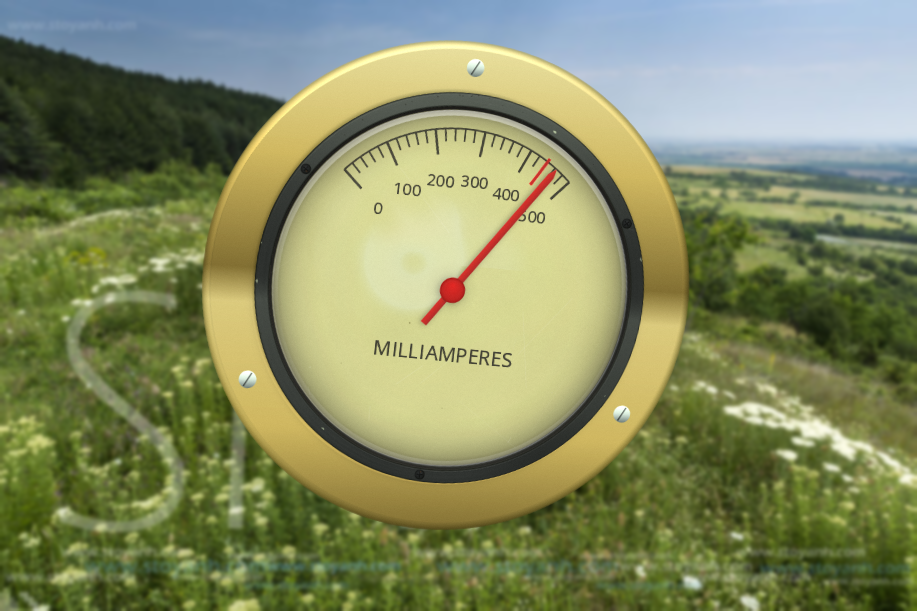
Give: 460; mA
